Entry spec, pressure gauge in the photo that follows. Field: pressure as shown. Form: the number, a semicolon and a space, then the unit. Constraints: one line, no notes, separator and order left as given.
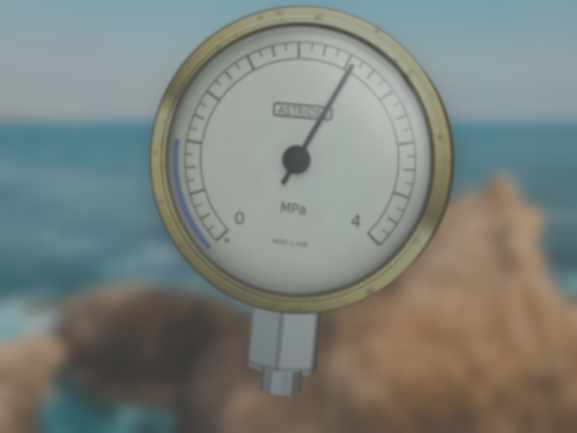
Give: 2.45; MPa
